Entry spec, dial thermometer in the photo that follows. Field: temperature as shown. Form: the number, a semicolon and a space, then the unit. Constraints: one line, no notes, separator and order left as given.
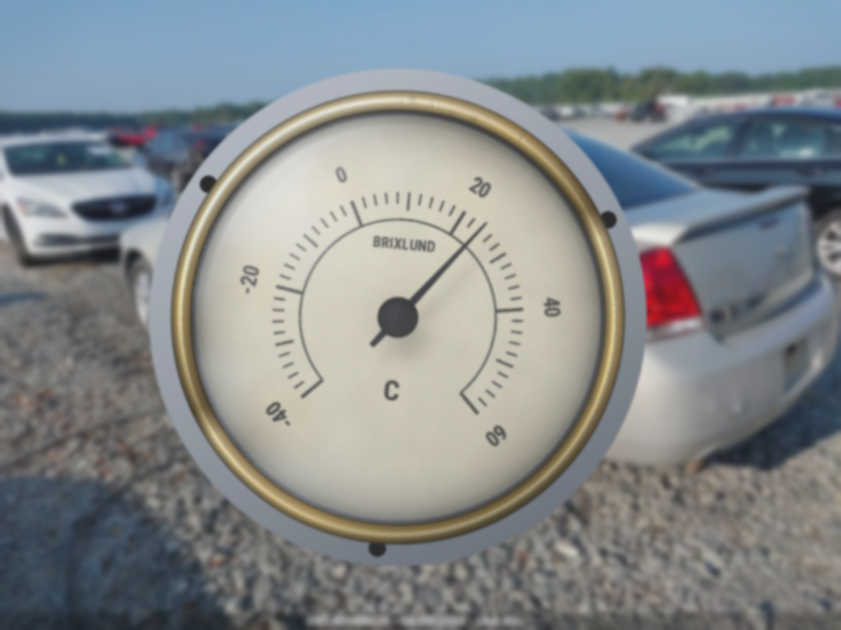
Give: 24; °C
